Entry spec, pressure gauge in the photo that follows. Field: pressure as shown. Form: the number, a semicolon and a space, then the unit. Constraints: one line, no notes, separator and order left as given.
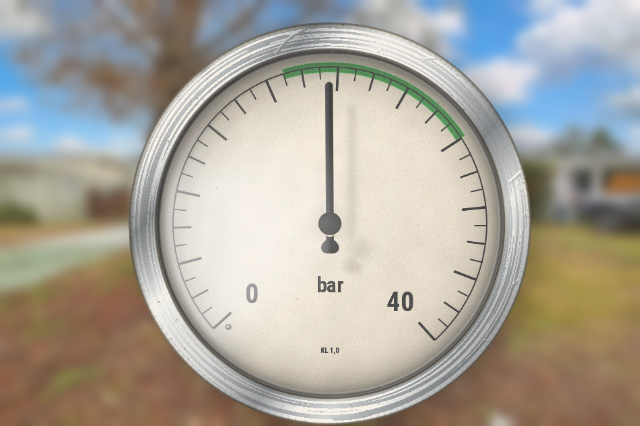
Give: 19.5; bar
